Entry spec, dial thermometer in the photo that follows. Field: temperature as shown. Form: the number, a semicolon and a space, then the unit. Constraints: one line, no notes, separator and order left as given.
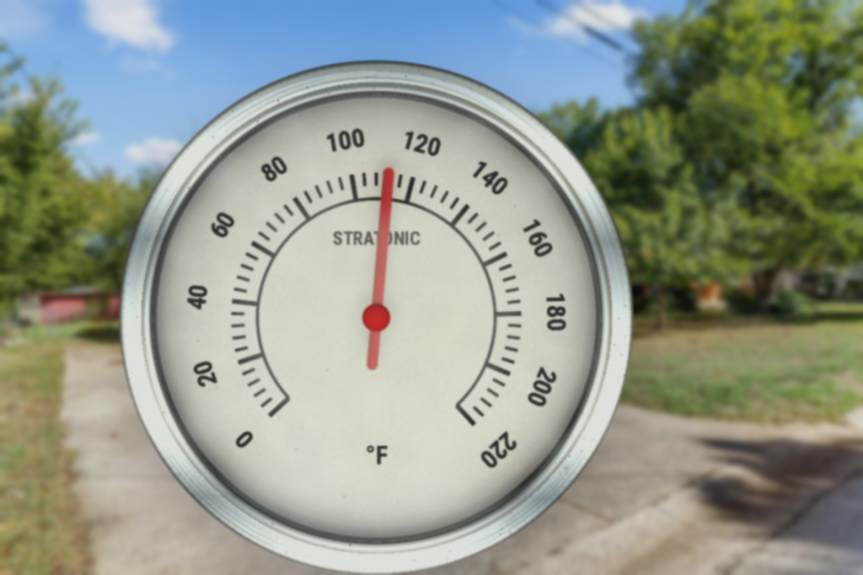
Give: 112; °F
